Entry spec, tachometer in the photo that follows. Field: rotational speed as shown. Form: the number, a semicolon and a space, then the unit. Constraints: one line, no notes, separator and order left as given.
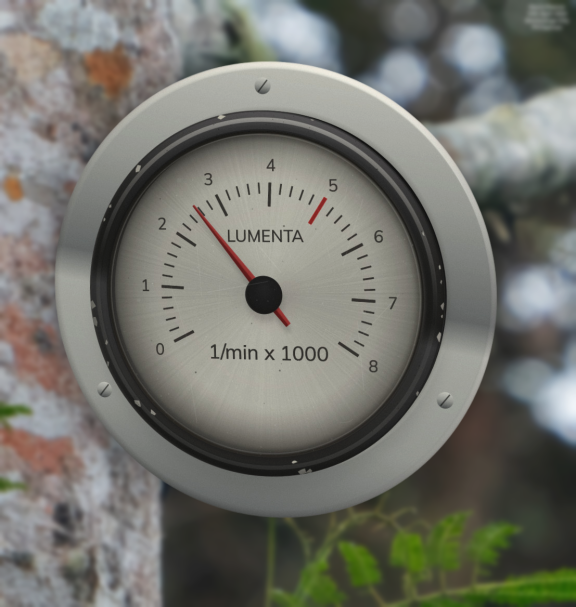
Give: 2600; rpm
